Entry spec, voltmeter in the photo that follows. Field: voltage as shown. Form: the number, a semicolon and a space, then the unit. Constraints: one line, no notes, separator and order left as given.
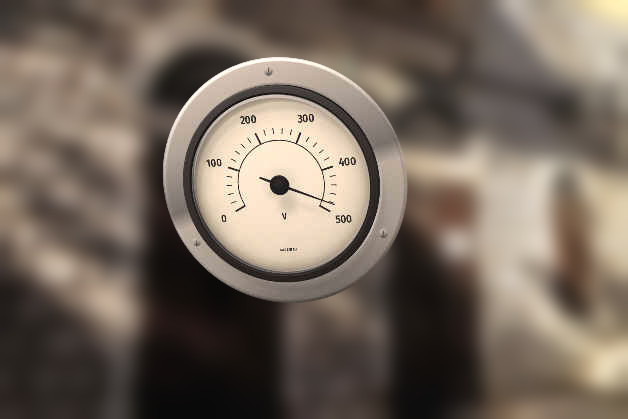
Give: 480; V
